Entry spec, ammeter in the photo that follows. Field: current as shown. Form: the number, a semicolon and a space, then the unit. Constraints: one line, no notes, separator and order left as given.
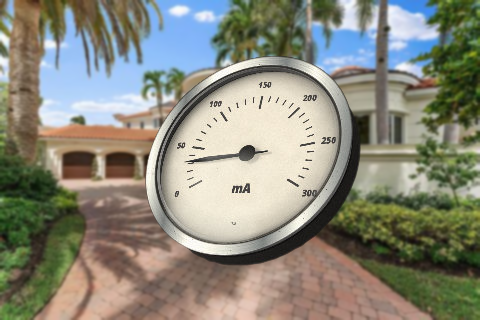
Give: 30; mA
